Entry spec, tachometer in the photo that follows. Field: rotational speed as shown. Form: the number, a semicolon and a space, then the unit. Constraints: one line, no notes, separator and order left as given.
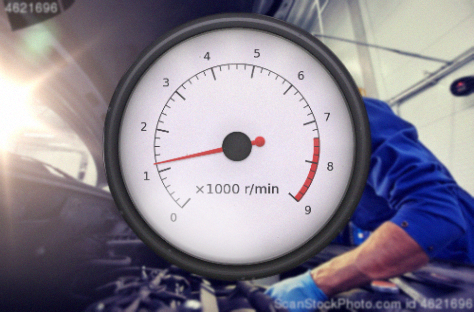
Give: 1200; rpm
